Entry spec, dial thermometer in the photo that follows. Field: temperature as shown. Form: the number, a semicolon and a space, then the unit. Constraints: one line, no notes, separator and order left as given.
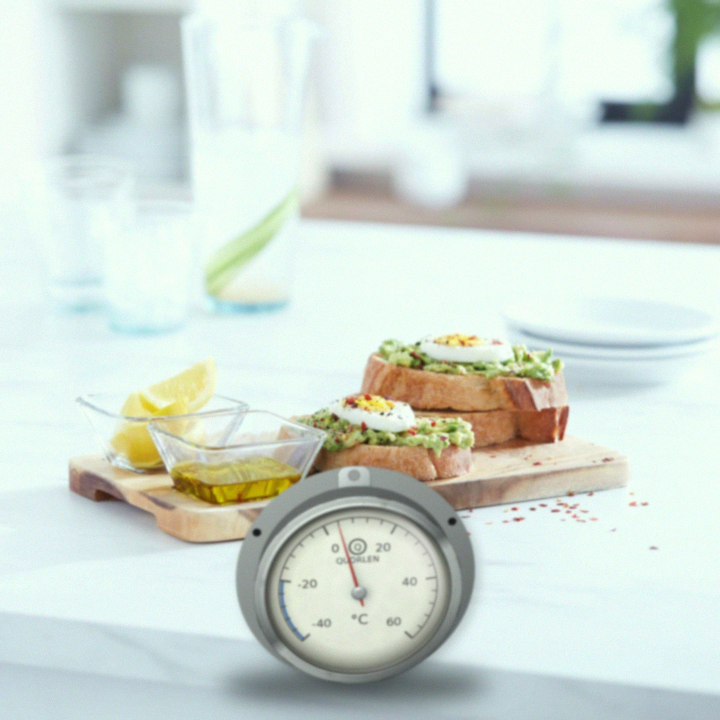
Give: 4; °C
